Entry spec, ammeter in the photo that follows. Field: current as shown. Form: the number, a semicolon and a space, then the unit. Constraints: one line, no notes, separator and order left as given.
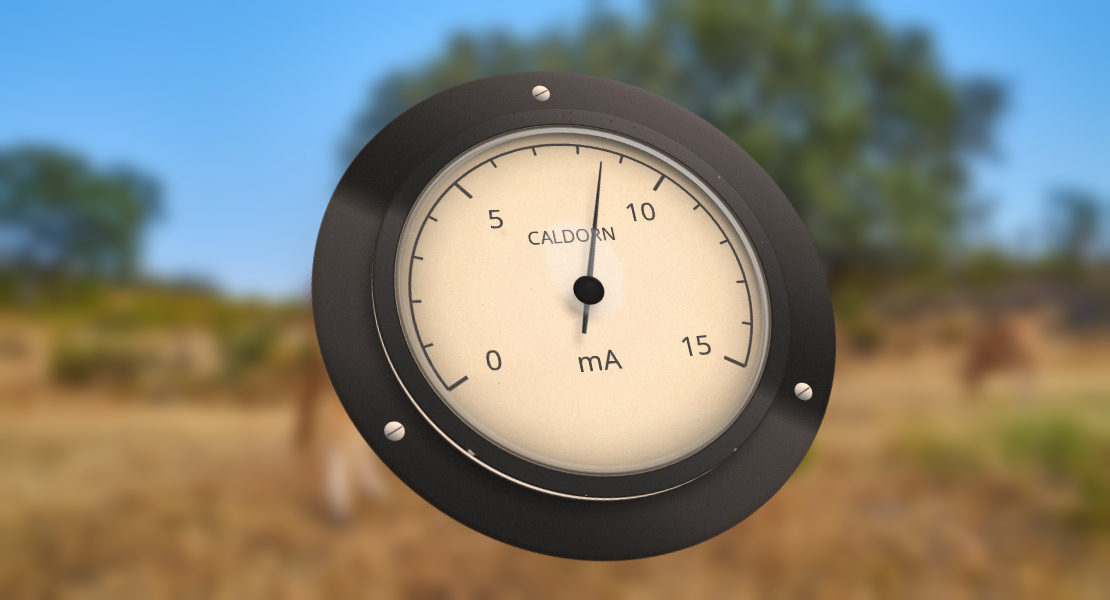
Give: 8.5; mA
